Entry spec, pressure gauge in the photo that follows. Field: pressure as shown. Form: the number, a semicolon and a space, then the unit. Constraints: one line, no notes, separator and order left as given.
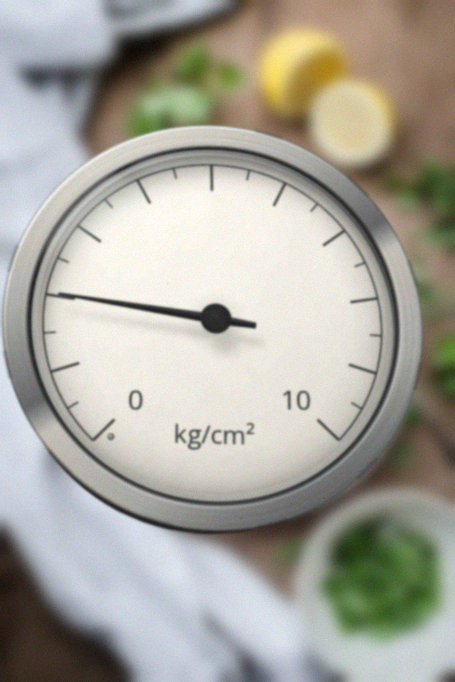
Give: 2; kg/cm²
